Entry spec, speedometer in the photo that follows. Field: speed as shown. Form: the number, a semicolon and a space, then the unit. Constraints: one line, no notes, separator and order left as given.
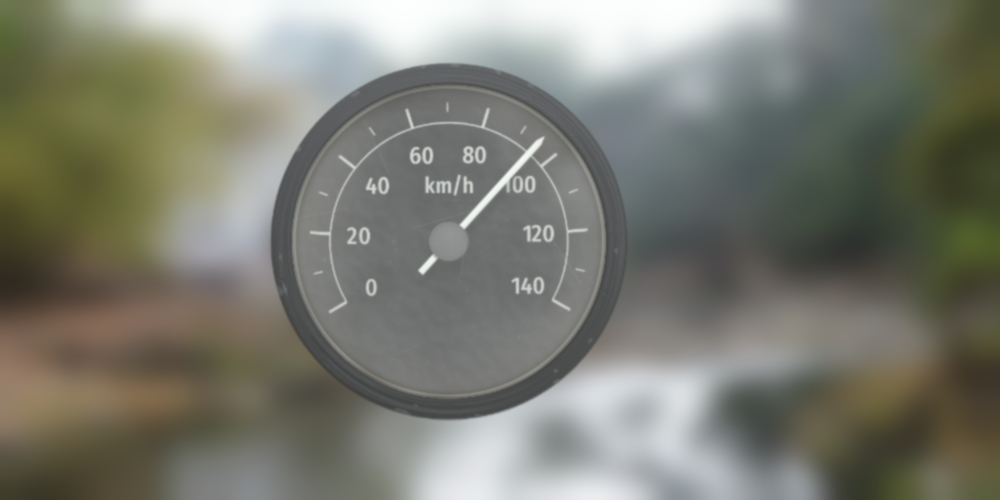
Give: 95; km/h
